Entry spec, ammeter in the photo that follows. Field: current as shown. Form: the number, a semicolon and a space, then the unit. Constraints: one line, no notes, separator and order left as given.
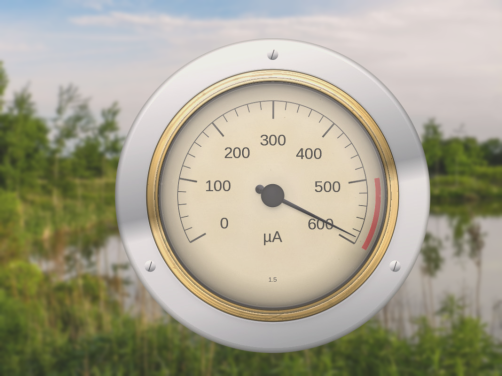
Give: 590; µA
